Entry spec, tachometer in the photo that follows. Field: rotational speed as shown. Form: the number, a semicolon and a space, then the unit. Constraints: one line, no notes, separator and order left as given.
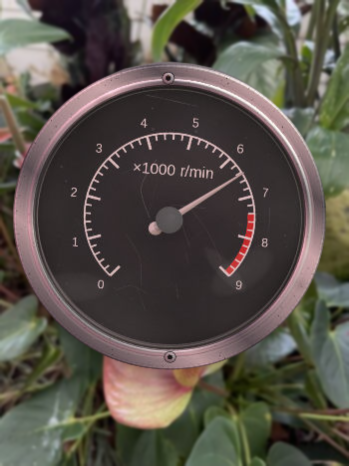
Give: 6400; rpm
